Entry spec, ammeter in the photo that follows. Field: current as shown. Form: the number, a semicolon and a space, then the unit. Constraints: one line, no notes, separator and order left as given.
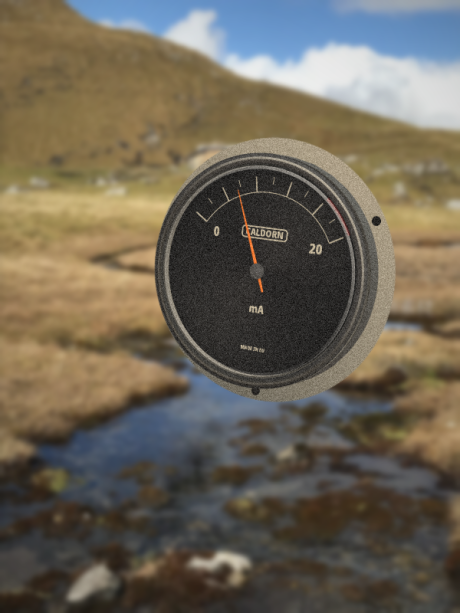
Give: 6; mA
